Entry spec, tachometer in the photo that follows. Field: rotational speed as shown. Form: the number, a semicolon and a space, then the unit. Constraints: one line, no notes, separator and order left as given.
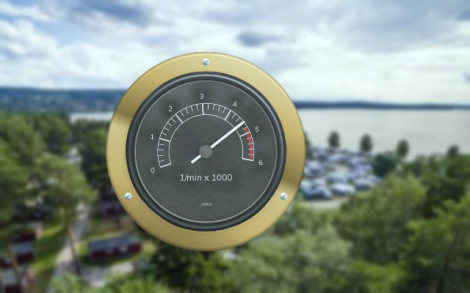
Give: 4600; rpm
